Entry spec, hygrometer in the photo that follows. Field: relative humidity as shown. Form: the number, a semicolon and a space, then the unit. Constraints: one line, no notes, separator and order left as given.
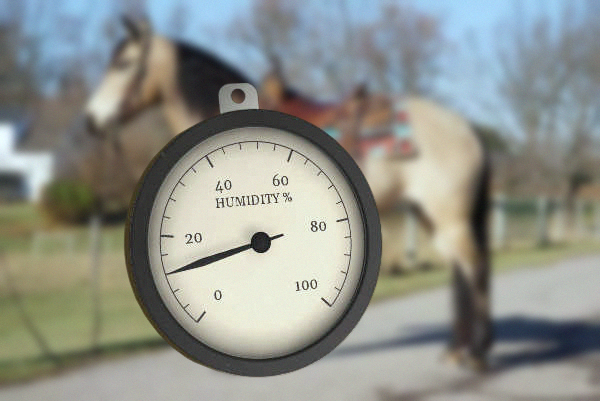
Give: 12; %
